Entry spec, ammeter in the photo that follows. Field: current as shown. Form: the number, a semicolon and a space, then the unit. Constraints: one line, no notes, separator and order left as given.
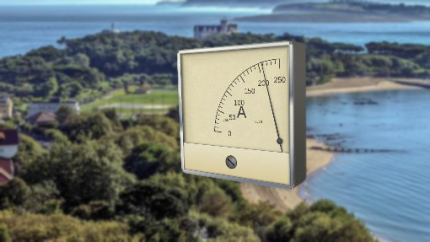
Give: 210; A
